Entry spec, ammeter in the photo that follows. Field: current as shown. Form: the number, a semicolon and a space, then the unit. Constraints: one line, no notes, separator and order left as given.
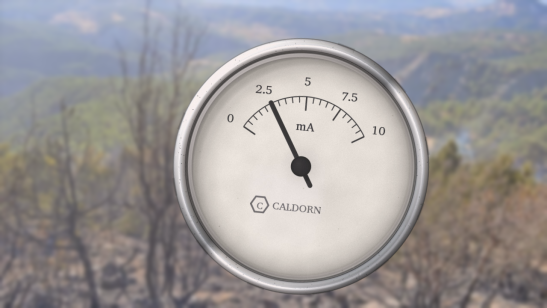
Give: 2.5; mA
